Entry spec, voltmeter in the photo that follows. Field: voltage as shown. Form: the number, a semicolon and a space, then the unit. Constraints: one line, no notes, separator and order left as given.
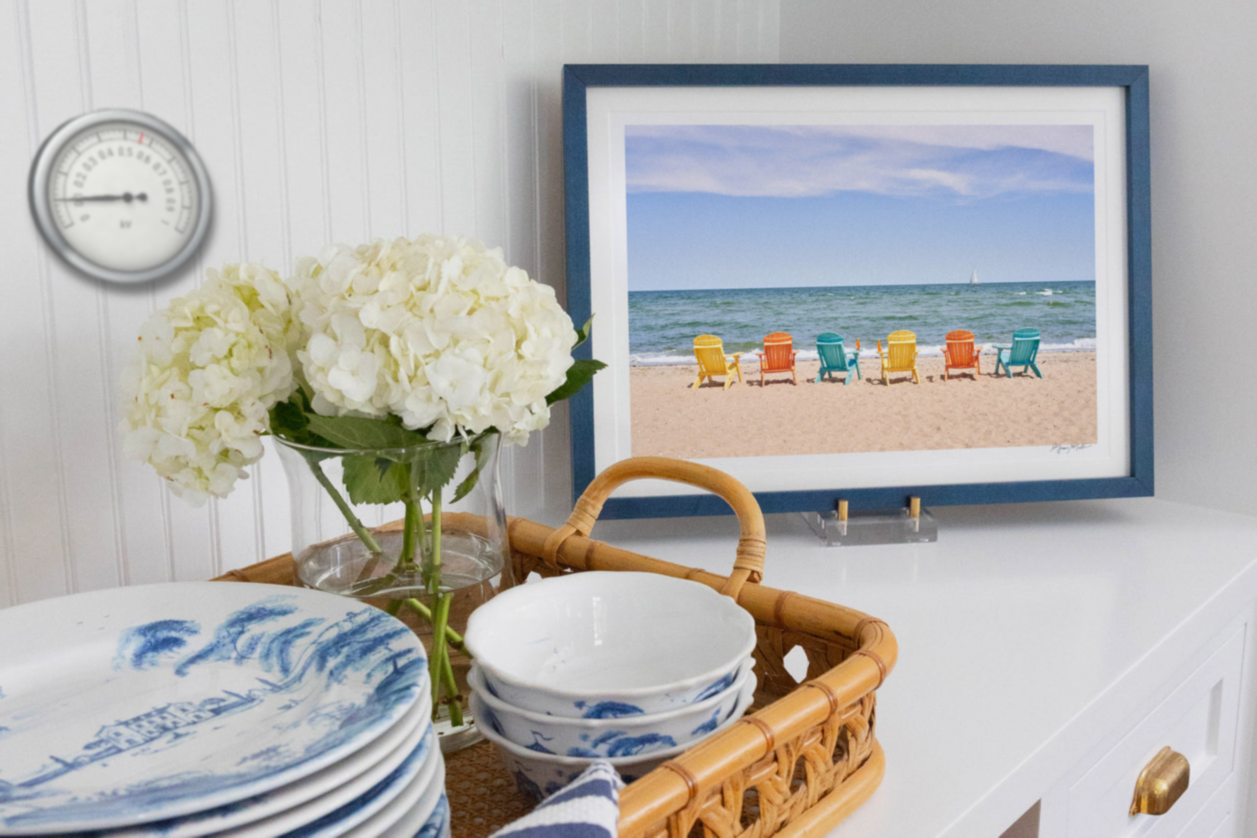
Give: 0.1; kV
